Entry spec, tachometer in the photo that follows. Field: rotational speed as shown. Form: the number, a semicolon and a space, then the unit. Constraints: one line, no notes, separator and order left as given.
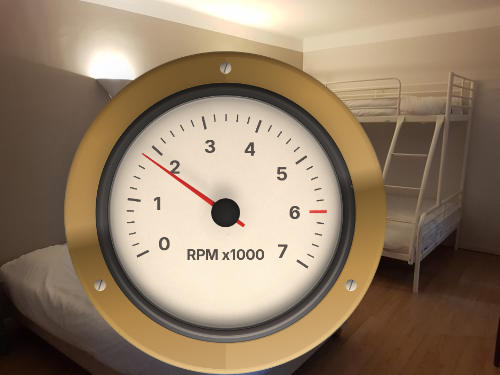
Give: 1800; rpm
